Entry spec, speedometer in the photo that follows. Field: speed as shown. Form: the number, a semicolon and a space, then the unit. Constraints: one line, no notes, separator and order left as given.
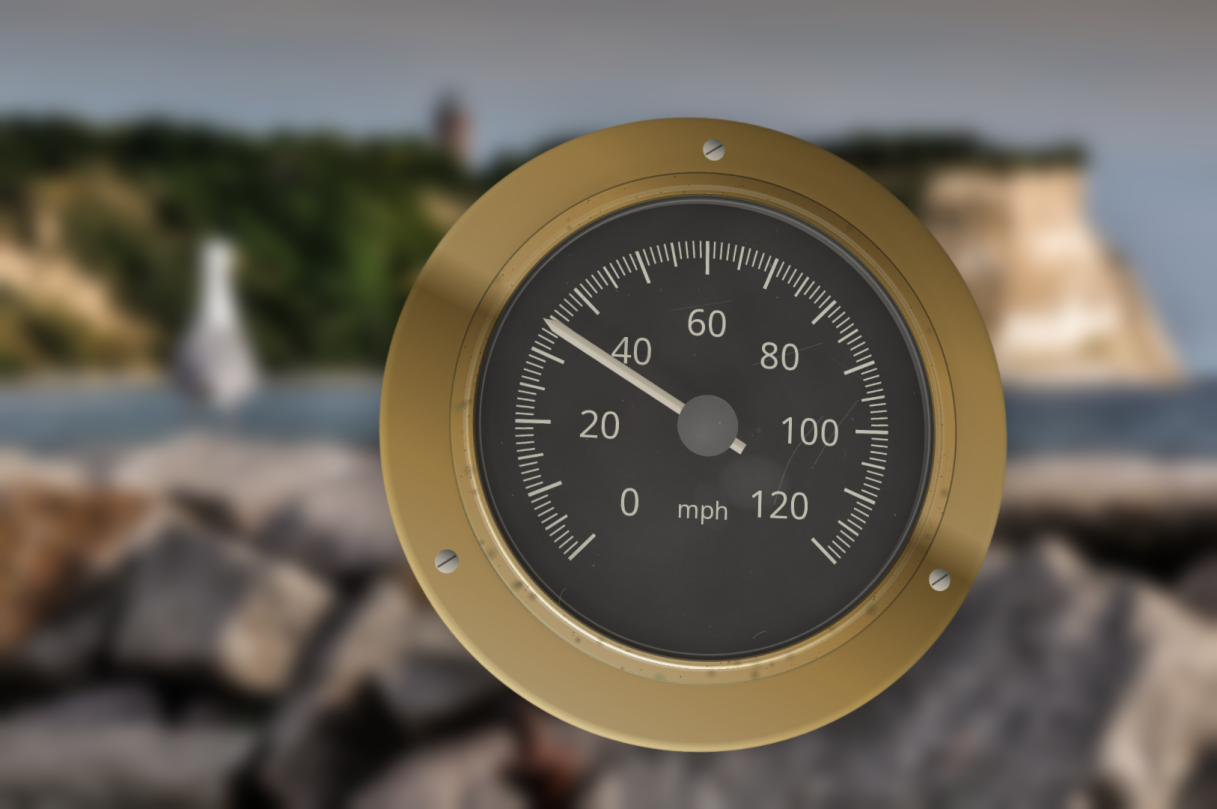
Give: 34; mph
